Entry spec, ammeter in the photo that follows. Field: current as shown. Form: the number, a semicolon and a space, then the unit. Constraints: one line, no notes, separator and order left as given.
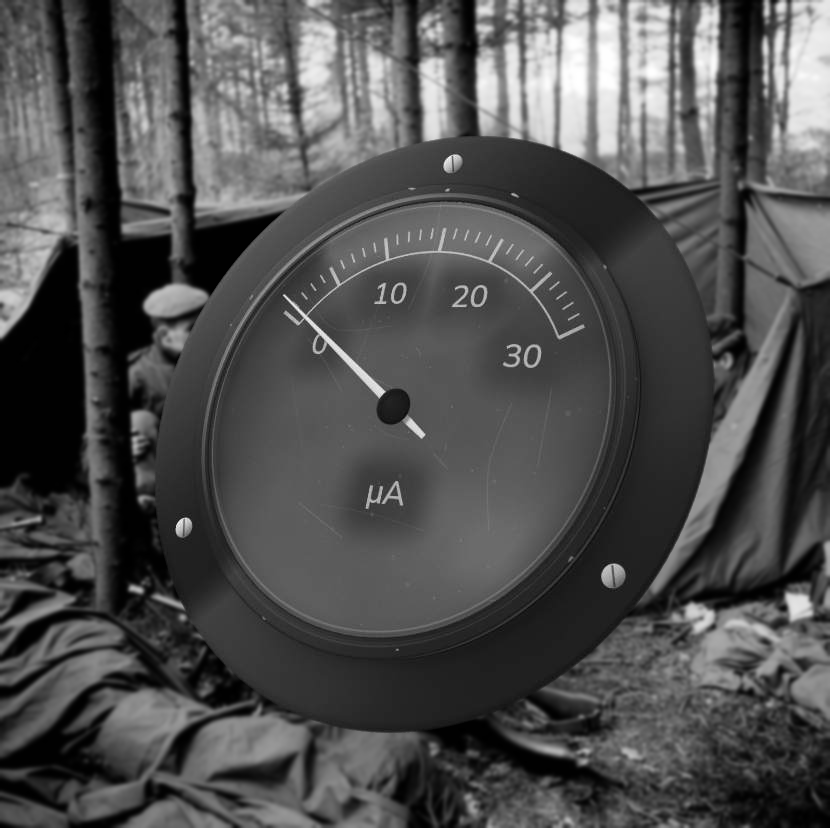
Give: 1; µA
